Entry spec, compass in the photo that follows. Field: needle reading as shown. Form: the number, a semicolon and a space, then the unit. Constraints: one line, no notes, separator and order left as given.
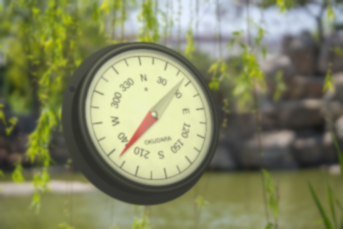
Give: 232.5; °
